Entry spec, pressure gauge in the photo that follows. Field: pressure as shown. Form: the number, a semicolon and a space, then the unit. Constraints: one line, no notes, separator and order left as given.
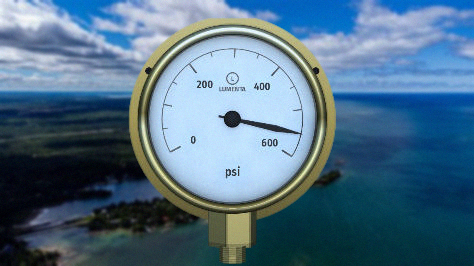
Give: 550; psi
